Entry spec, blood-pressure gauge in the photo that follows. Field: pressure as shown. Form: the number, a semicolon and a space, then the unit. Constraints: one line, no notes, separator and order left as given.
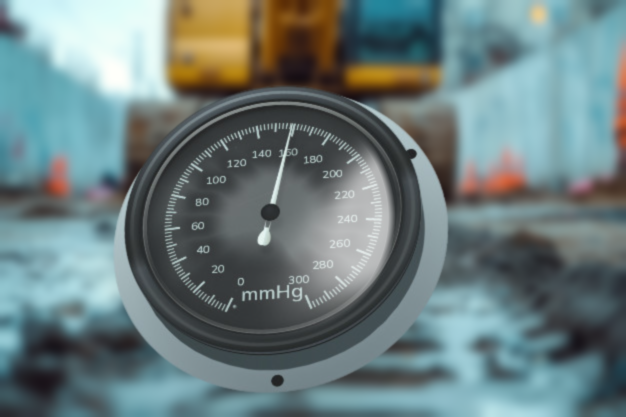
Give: 160; mmHg
